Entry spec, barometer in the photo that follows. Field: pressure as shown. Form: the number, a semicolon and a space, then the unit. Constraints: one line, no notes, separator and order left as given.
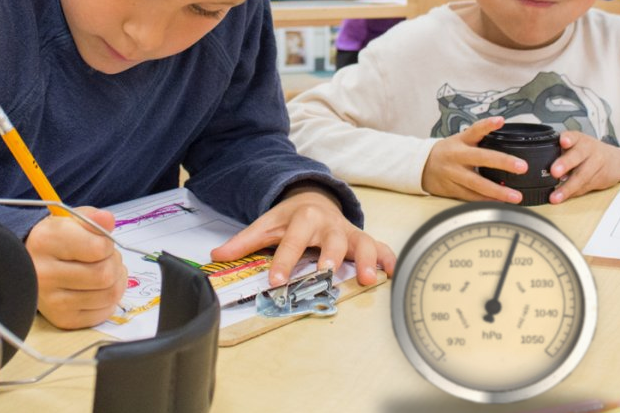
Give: 1016; hPa
